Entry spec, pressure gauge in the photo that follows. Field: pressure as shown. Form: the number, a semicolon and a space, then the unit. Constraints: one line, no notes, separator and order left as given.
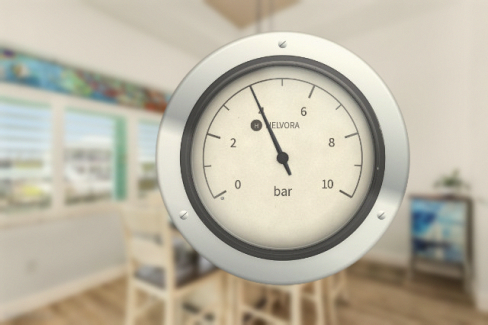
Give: 4; bar
